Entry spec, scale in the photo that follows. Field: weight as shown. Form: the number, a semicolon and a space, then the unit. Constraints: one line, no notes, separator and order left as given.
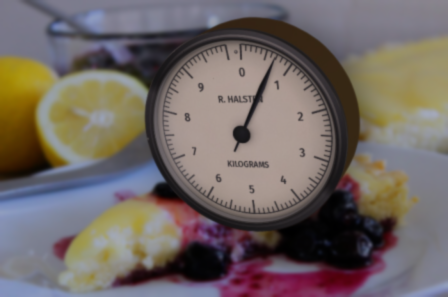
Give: 0.7; kg
